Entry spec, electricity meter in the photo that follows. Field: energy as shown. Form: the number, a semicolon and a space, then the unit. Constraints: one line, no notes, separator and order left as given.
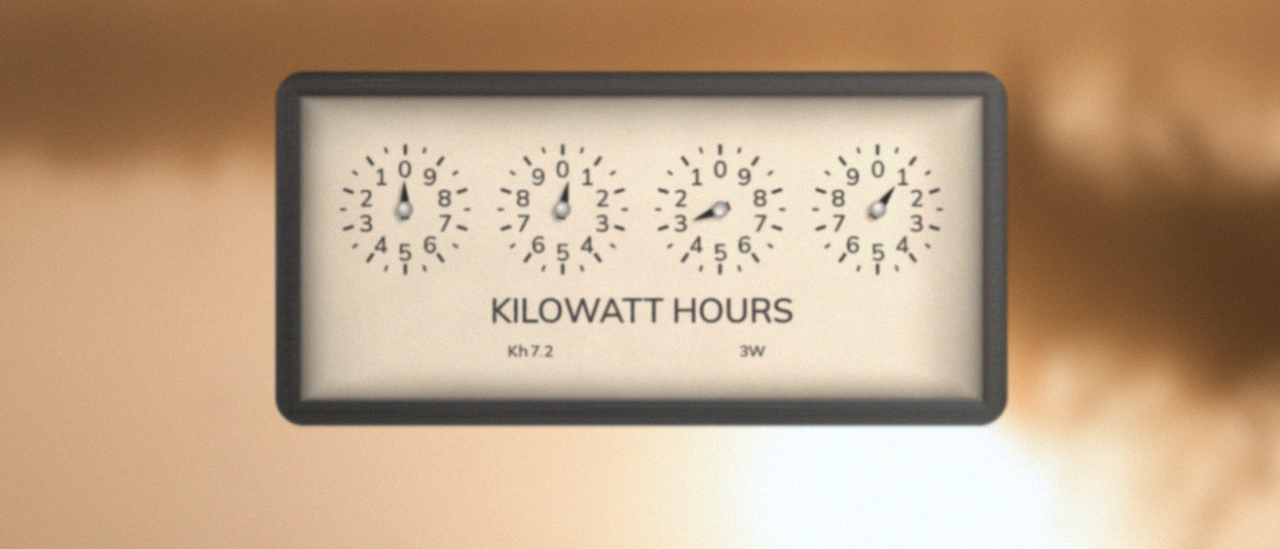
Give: 31; kWh
